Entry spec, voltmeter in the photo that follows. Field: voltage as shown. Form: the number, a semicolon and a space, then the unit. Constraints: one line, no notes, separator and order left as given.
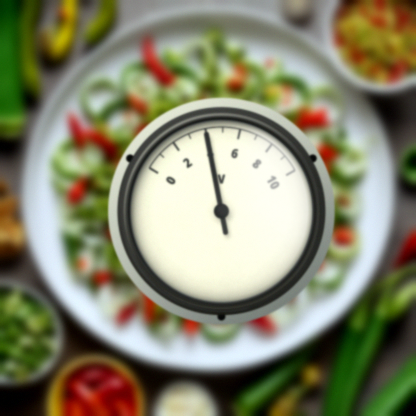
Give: 4; V
